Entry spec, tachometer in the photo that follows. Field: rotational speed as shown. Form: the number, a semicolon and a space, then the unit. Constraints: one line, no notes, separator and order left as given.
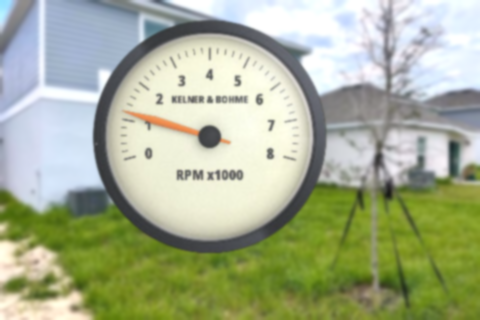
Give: 1200; rpm
